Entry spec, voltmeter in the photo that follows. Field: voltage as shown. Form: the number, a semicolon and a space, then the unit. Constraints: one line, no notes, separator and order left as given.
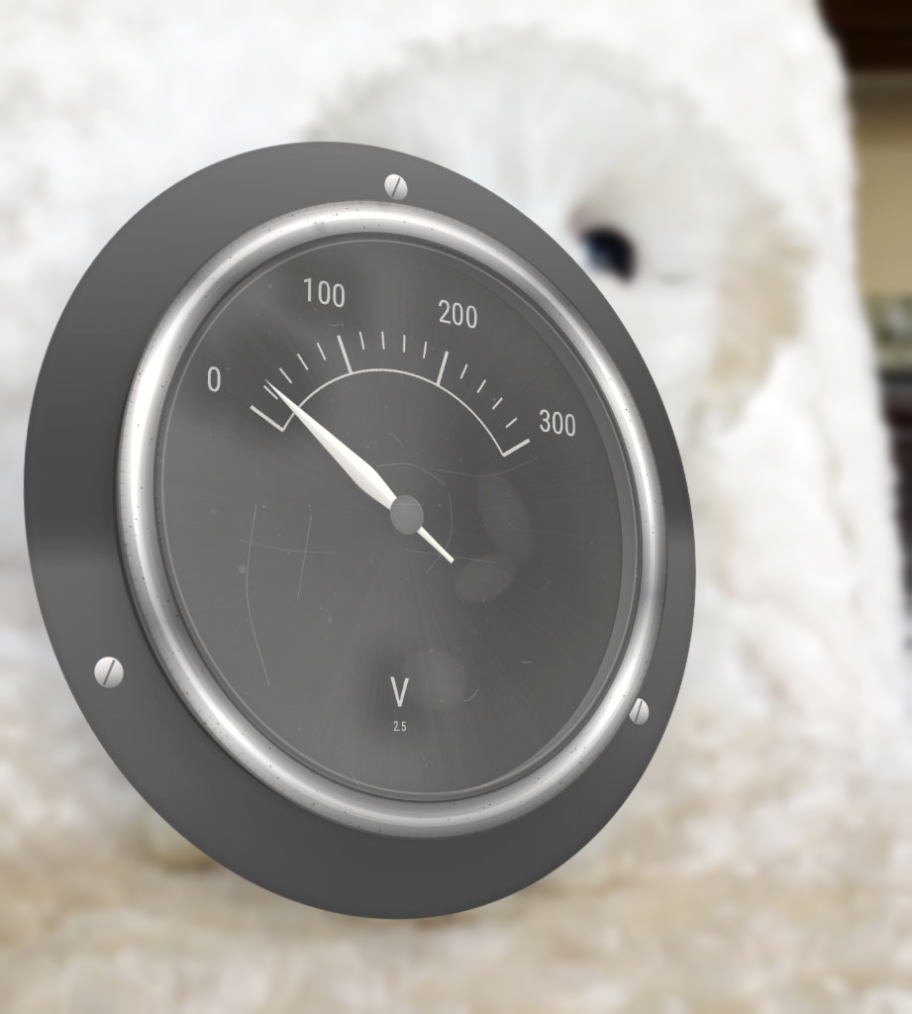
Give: 20; V
